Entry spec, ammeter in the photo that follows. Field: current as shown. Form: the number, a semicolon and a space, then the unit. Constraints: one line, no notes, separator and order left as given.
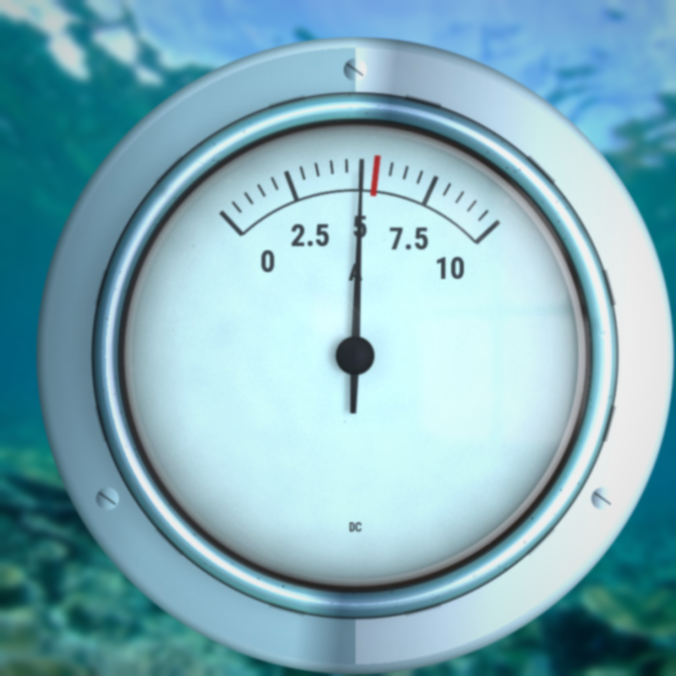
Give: 5; A
